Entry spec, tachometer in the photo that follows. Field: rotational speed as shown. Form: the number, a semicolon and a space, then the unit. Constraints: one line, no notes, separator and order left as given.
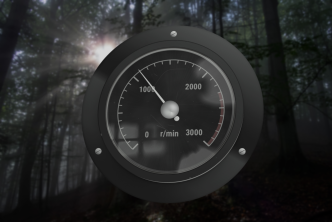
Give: 1100; rpm
